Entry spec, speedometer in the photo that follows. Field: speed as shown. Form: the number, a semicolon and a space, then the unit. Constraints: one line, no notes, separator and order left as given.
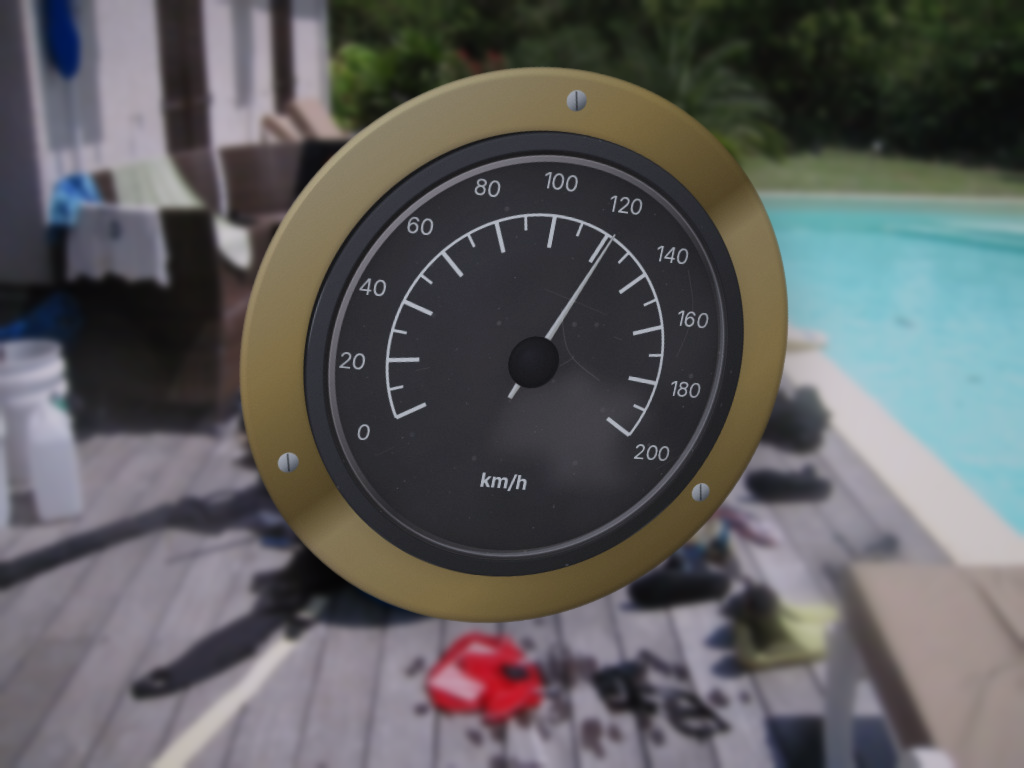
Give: 120; km/h
